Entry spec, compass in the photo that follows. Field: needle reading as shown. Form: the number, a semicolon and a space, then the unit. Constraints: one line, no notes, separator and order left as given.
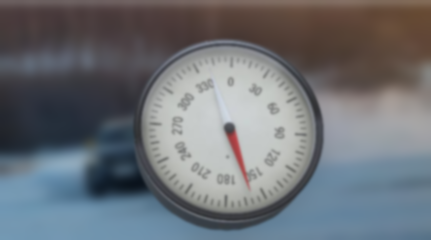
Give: 160; °
